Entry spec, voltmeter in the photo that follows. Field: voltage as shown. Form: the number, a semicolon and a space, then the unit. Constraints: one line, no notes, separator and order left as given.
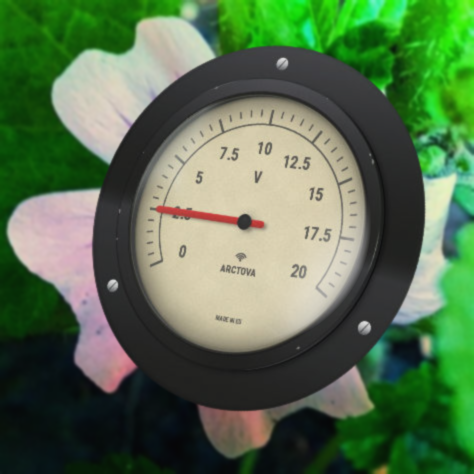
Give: 2.5; V
